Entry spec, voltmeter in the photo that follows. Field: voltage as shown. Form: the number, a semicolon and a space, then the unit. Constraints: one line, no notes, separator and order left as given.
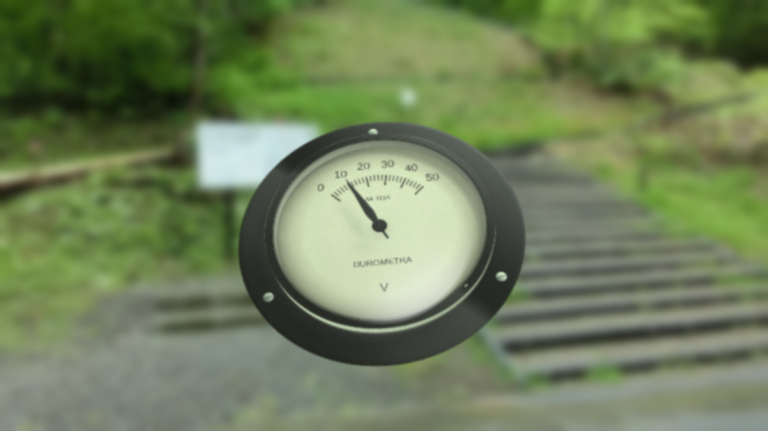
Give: 10; V
